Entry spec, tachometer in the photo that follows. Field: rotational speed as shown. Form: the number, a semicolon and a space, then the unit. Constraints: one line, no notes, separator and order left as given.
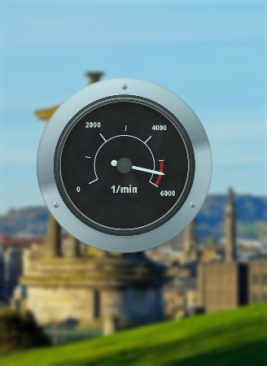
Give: 5500; rpm
